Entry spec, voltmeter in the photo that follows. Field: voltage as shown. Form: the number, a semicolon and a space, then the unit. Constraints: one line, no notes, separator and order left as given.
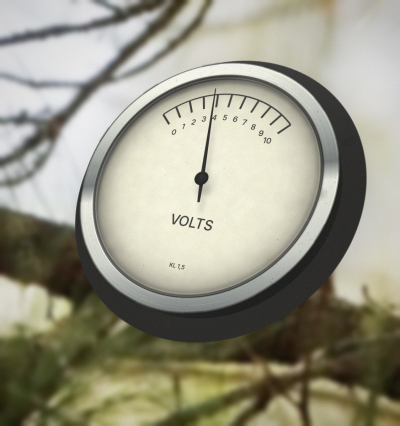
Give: 4; V
